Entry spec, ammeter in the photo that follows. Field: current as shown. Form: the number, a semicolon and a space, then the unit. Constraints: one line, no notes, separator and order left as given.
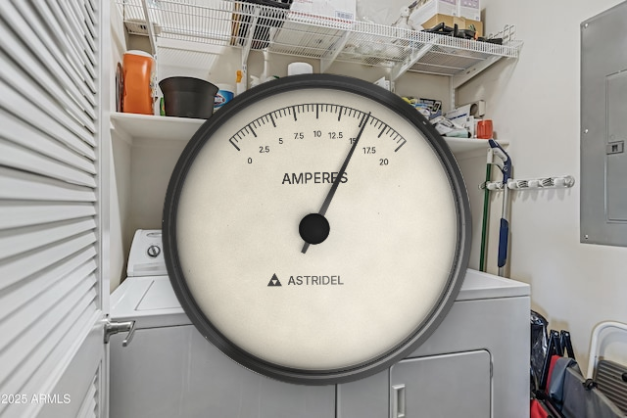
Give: 15.5; A
